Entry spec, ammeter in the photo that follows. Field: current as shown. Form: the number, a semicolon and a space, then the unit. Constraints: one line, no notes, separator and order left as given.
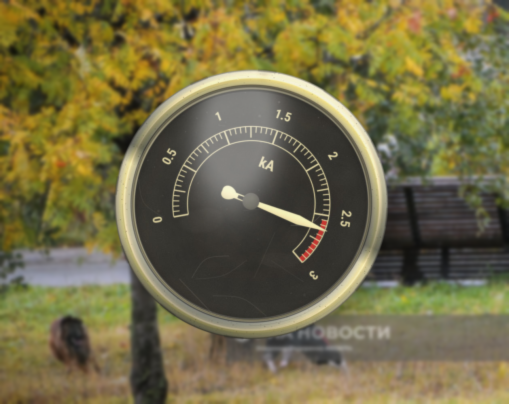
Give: 2.65; kA
